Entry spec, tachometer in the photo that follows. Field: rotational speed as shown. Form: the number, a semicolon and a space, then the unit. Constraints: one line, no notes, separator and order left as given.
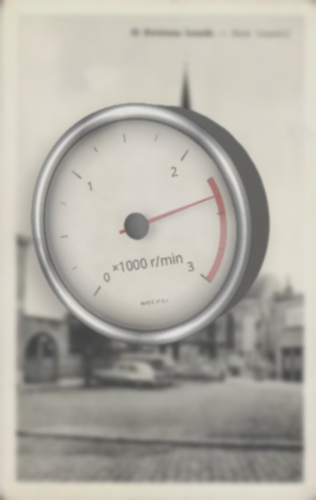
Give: 2375; rpm
